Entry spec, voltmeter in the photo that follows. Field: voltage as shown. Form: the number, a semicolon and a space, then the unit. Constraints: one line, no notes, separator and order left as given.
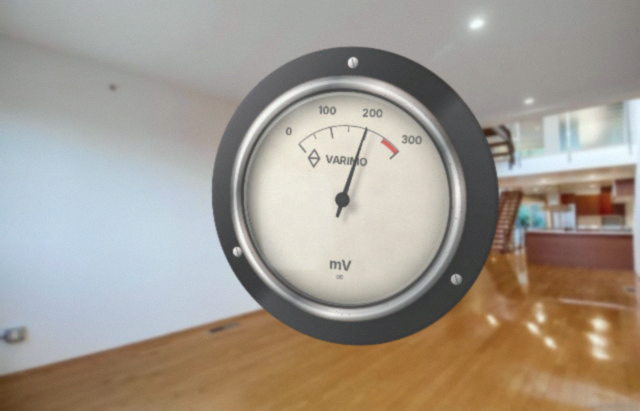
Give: 200; mV
